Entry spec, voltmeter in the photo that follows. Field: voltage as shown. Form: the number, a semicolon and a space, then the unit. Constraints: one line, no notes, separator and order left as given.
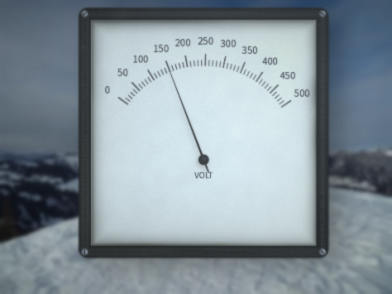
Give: 150; V
